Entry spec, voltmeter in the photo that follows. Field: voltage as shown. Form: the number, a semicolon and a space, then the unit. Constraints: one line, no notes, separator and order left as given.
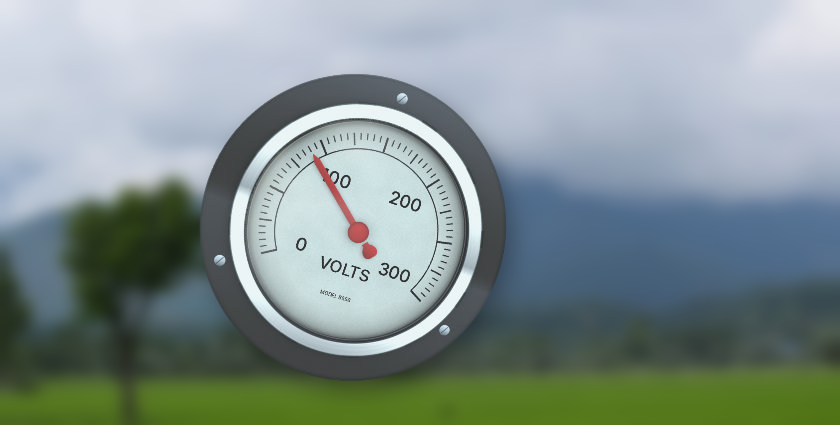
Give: 90; V
